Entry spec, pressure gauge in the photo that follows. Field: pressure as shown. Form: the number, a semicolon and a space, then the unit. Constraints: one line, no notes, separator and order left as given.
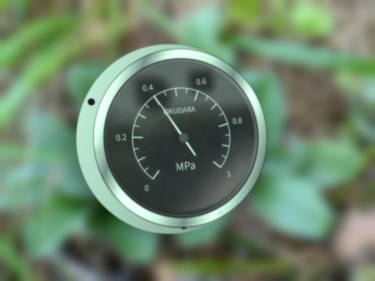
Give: 0.4; MPa
